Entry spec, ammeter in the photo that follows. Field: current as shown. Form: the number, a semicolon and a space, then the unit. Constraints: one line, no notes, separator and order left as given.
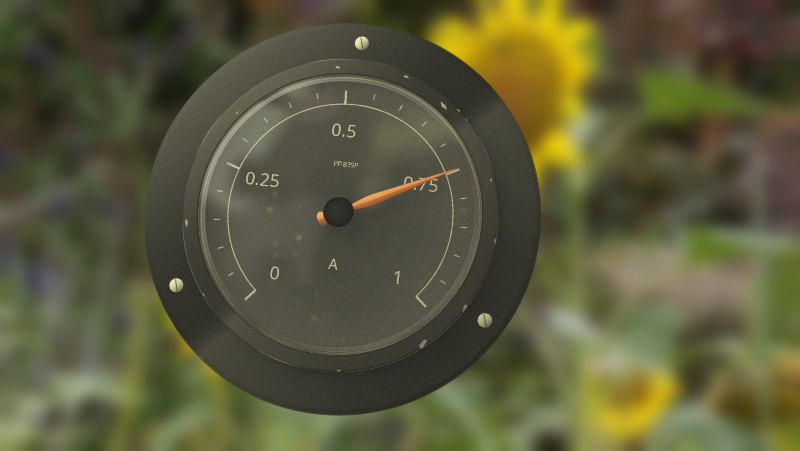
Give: 0.75; A
